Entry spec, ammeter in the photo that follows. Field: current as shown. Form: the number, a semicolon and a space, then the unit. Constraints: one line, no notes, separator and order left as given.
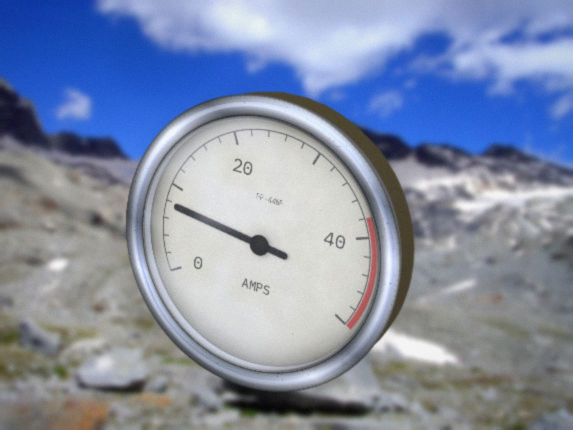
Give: 8; A
